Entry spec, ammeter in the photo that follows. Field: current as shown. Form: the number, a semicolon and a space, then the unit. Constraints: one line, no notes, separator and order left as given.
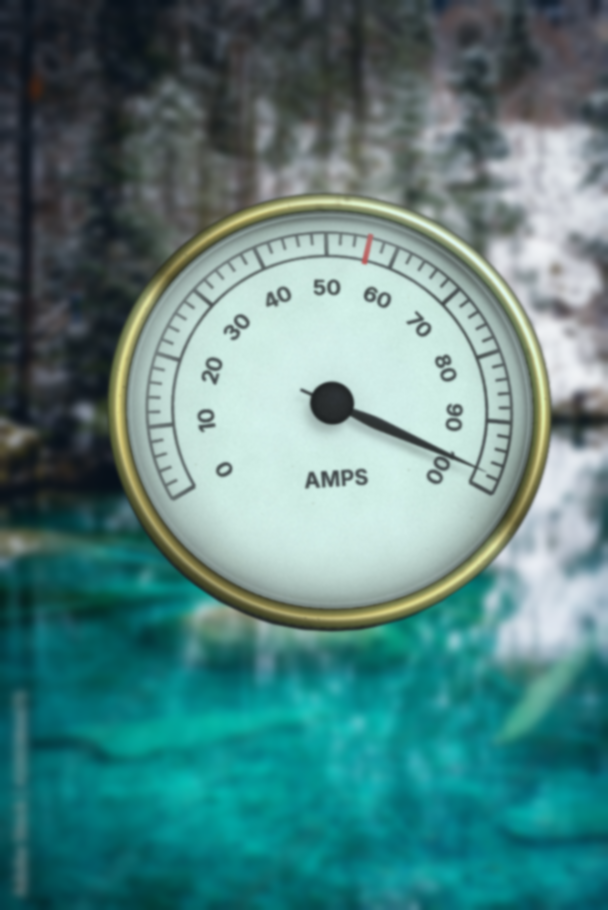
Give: 98; A
